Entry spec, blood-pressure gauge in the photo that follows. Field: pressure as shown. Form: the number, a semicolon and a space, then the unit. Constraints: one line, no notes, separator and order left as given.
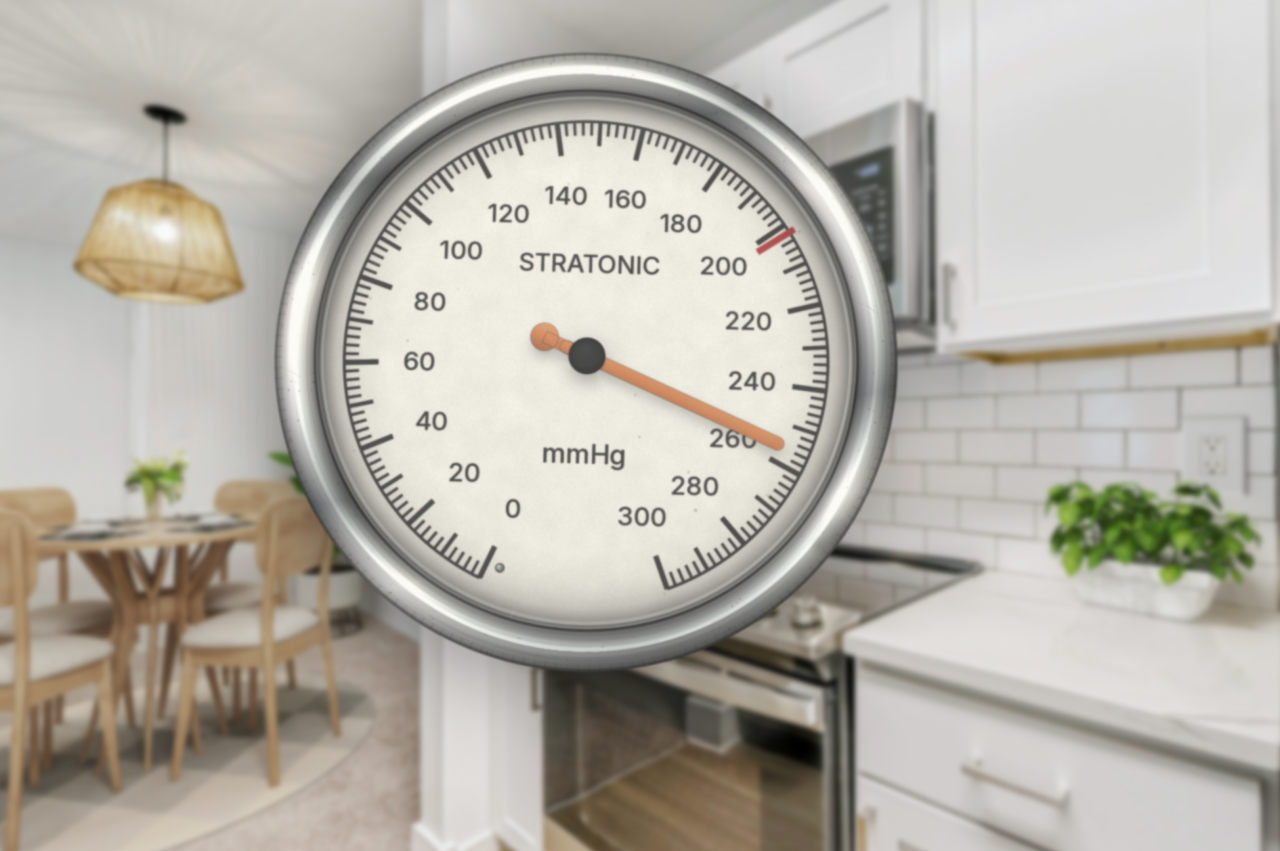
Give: 256; mmHg
